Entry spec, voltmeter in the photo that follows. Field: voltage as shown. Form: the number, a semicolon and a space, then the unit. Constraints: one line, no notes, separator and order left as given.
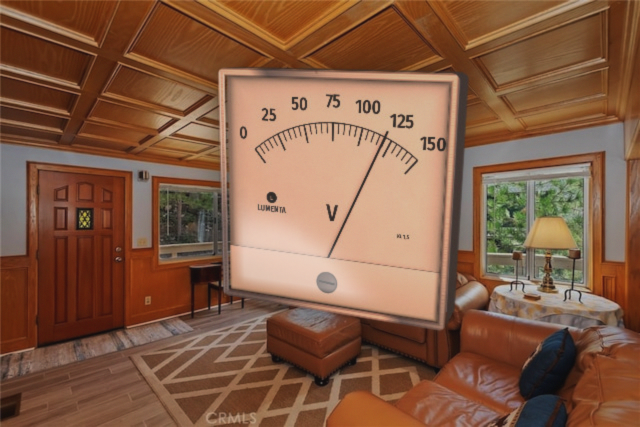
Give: 120; V
